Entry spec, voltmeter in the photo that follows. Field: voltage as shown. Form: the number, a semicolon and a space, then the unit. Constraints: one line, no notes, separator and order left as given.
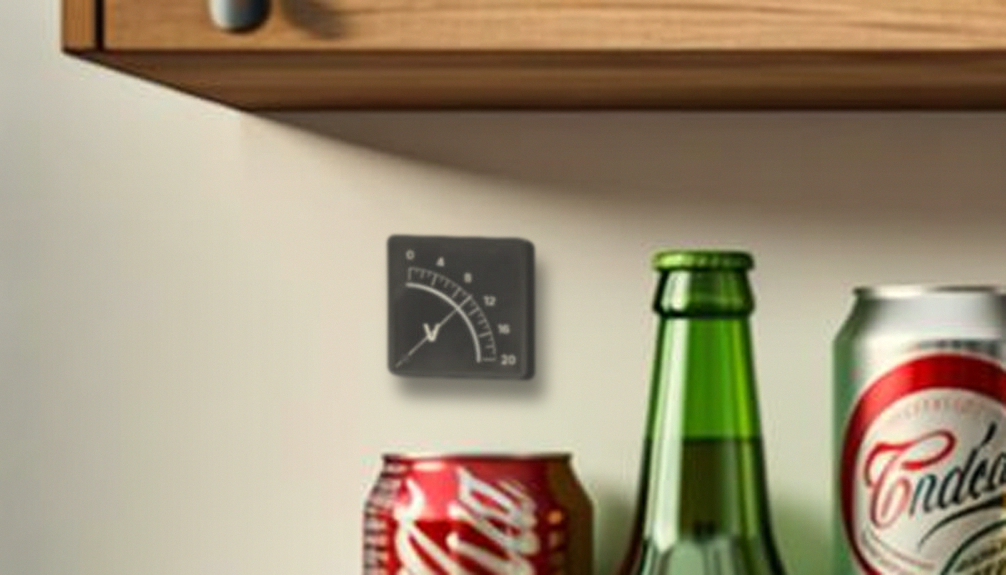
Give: 10; V
